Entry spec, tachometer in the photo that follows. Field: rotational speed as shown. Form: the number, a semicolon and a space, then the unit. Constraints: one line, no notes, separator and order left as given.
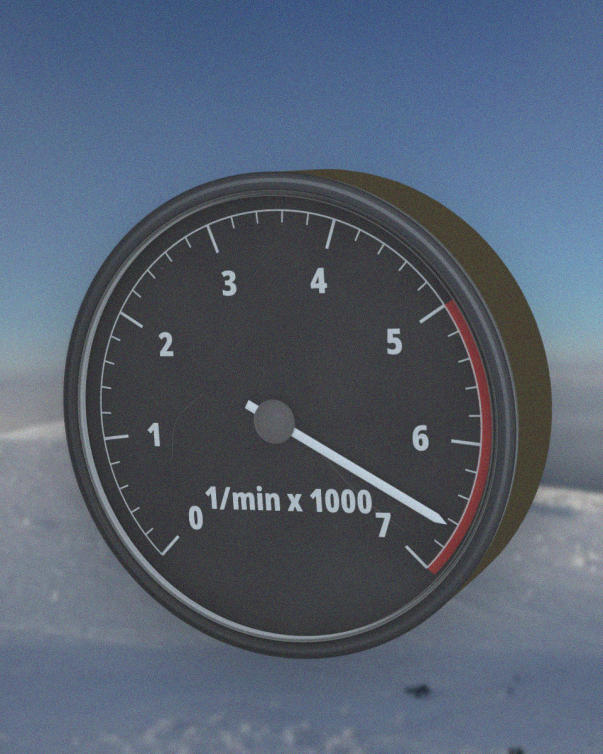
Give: 6600; rpm
